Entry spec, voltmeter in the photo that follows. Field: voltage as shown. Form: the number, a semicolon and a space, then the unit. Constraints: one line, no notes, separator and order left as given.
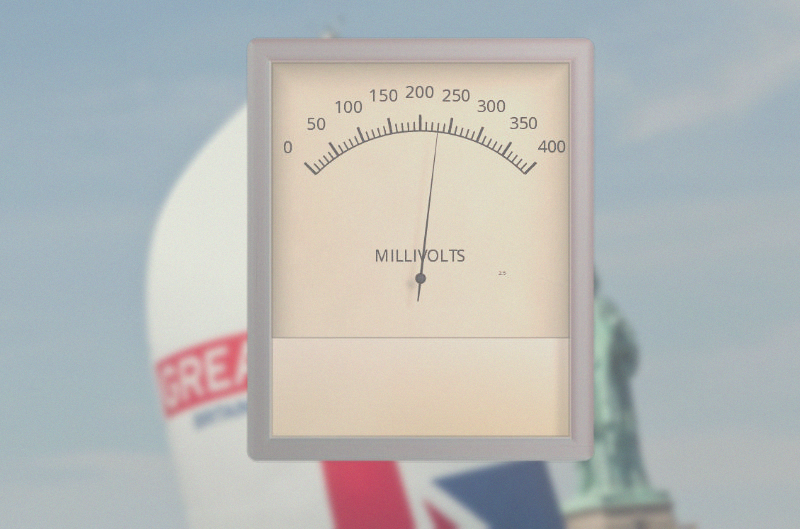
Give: 230; mV
